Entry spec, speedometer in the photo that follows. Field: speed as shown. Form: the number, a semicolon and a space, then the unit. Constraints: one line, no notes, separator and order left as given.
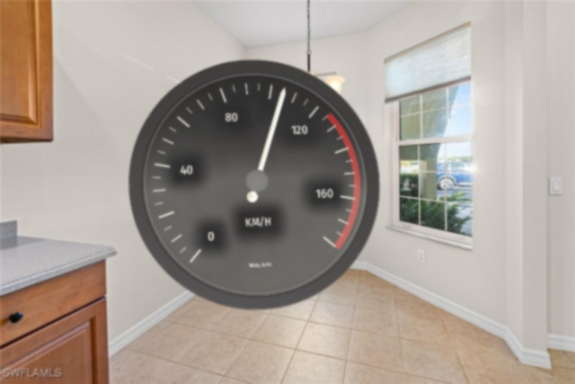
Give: 105; km/h
